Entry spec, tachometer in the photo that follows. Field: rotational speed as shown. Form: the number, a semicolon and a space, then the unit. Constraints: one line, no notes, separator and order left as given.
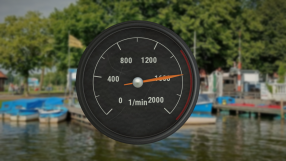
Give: 1600; rpm
